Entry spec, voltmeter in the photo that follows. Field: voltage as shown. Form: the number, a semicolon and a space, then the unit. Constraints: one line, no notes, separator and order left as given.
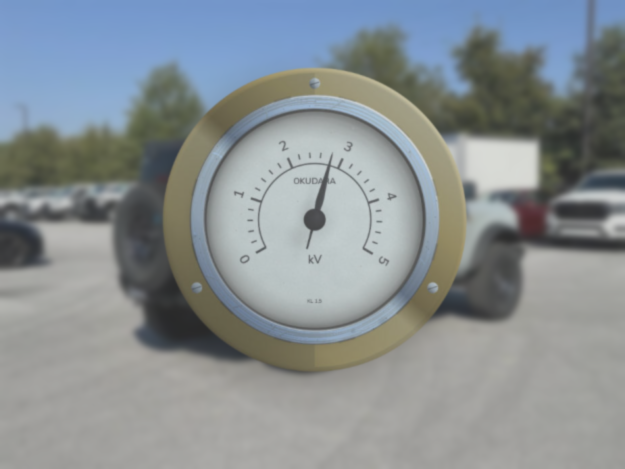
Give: 2.8; kV
